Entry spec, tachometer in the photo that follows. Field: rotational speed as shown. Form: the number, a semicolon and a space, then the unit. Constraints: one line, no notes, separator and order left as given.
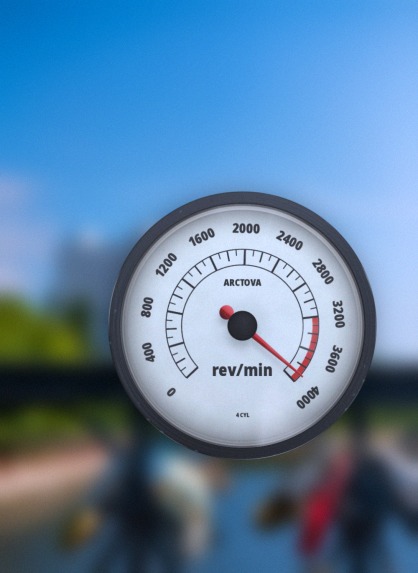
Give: 3900; rpm
